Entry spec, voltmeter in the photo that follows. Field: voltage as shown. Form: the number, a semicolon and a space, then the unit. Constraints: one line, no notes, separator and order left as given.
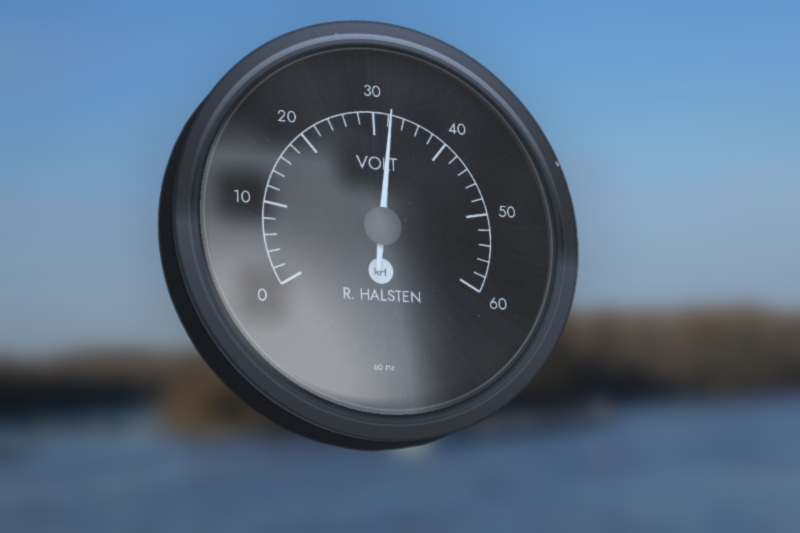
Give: 32; V
